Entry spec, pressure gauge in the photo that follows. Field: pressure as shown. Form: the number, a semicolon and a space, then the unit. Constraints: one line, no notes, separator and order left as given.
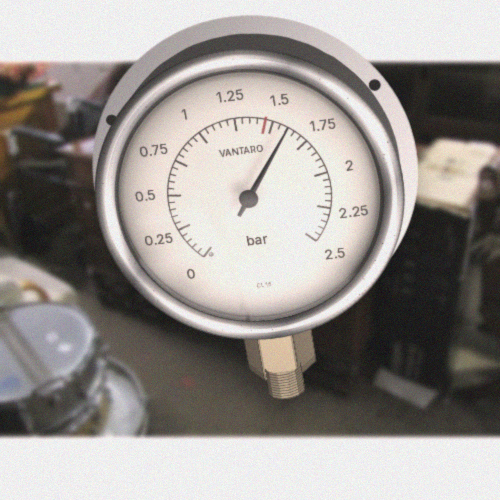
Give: 1.6; bar
